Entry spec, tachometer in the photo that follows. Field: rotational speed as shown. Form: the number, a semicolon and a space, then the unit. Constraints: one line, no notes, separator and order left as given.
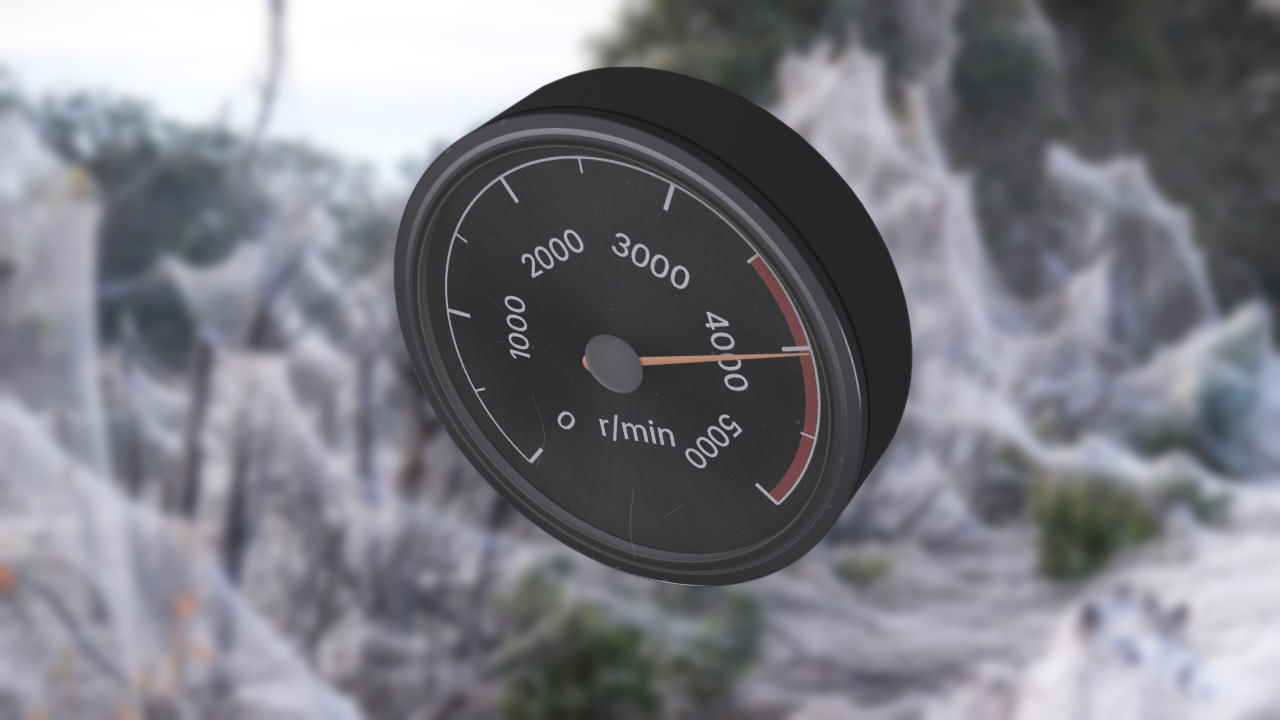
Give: 4000; rpm
